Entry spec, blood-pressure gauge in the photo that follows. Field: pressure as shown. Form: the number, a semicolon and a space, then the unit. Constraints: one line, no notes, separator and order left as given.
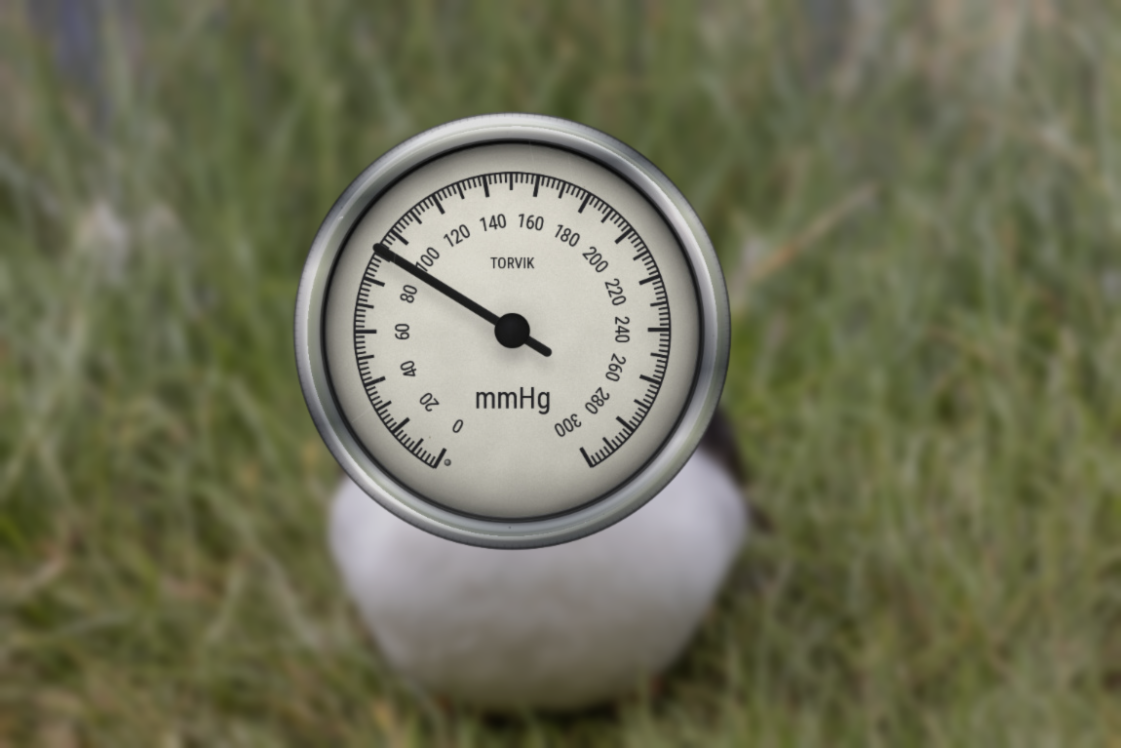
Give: 92; mmHg
